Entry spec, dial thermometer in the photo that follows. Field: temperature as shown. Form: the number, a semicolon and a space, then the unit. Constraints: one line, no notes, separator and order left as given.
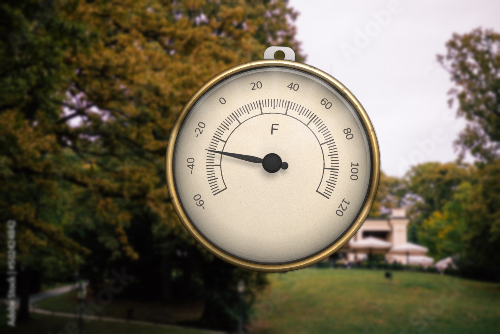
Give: -30; °F
